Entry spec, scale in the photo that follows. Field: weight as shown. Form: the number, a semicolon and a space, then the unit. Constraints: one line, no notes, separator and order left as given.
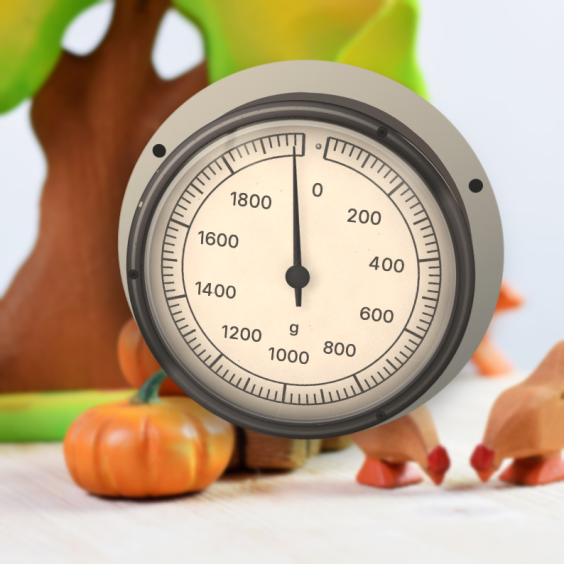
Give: 1980; g
